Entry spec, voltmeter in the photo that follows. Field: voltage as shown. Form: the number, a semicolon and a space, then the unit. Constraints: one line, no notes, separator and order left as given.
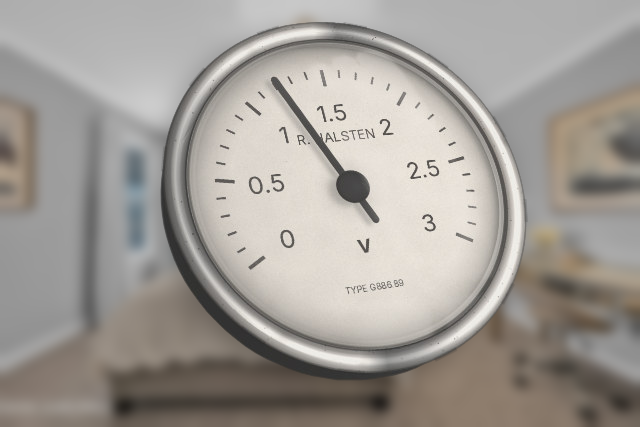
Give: 1.2; V
